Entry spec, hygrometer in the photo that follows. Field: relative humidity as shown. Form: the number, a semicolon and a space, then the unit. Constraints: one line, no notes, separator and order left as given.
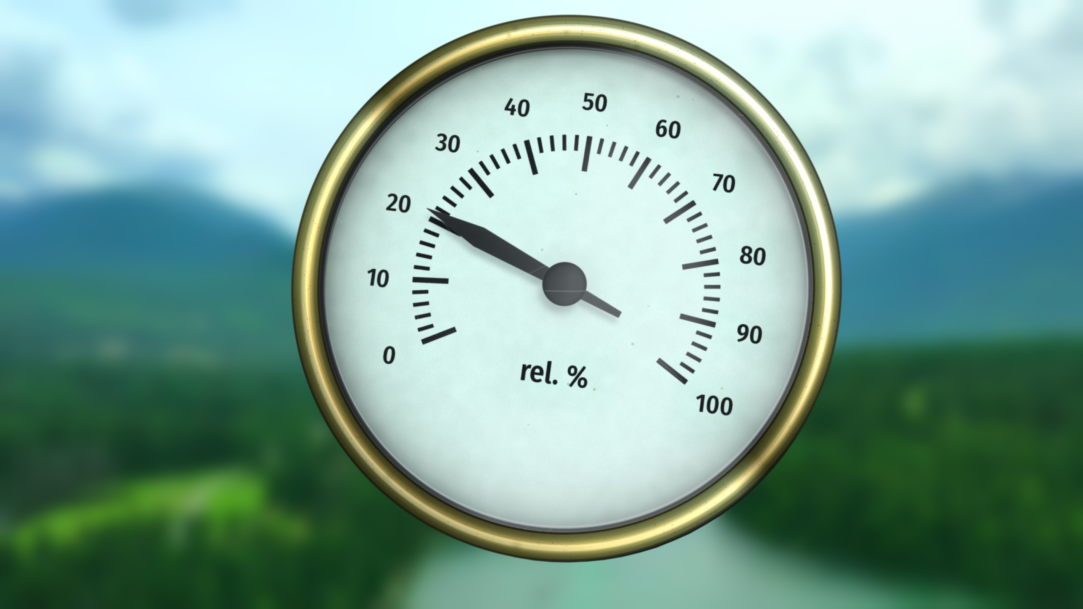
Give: 21; %
